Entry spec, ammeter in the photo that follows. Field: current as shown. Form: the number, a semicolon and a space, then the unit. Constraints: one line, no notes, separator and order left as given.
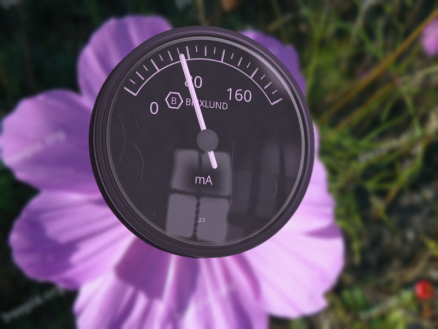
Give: 70; mA
